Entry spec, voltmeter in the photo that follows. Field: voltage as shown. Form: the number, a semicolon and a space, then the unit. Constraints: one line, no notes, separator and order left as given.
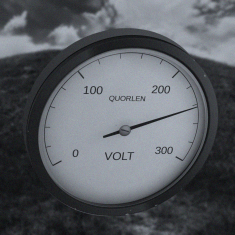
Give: 240; V
